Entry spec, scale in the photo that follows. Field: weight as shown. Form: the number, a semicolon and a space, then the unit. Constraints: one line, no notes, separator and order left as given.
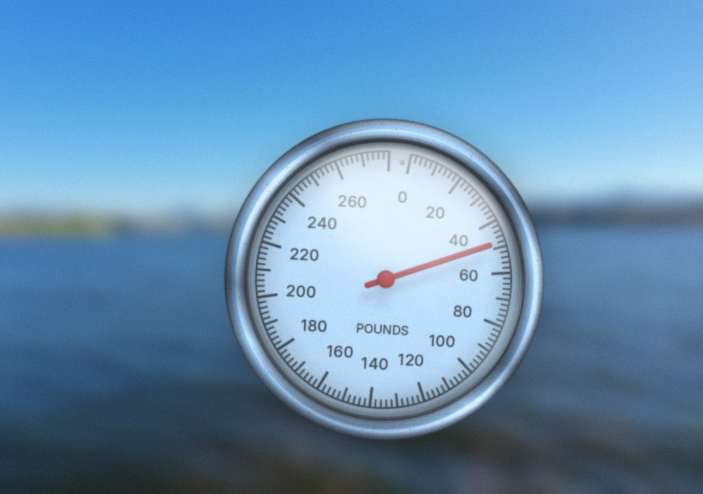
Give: 48; lb
